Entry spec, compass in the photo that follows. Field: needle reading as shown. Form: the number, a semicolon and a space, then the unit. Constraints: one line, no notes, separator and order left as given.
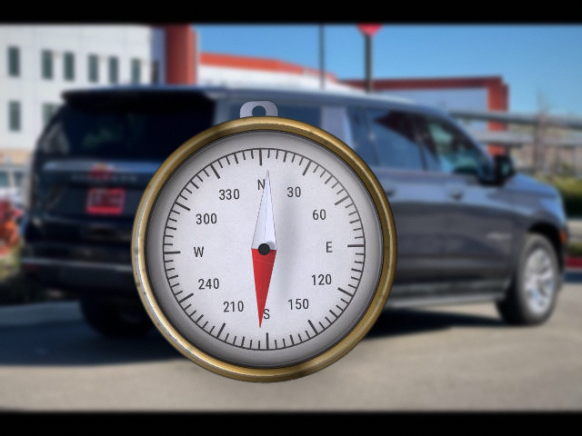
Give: 185; °
